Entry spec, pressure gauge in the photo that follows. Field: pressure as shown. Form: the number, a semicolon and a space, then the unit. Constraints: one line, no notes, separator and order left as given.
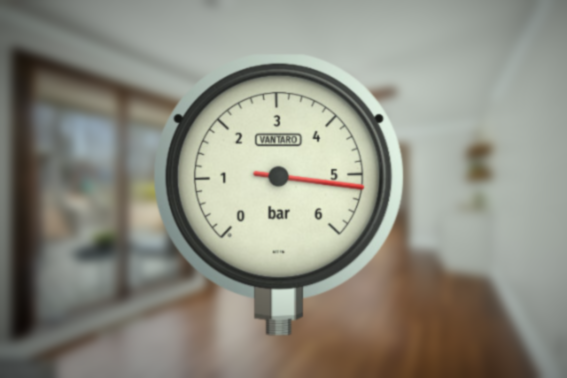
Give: 5.2; bar
